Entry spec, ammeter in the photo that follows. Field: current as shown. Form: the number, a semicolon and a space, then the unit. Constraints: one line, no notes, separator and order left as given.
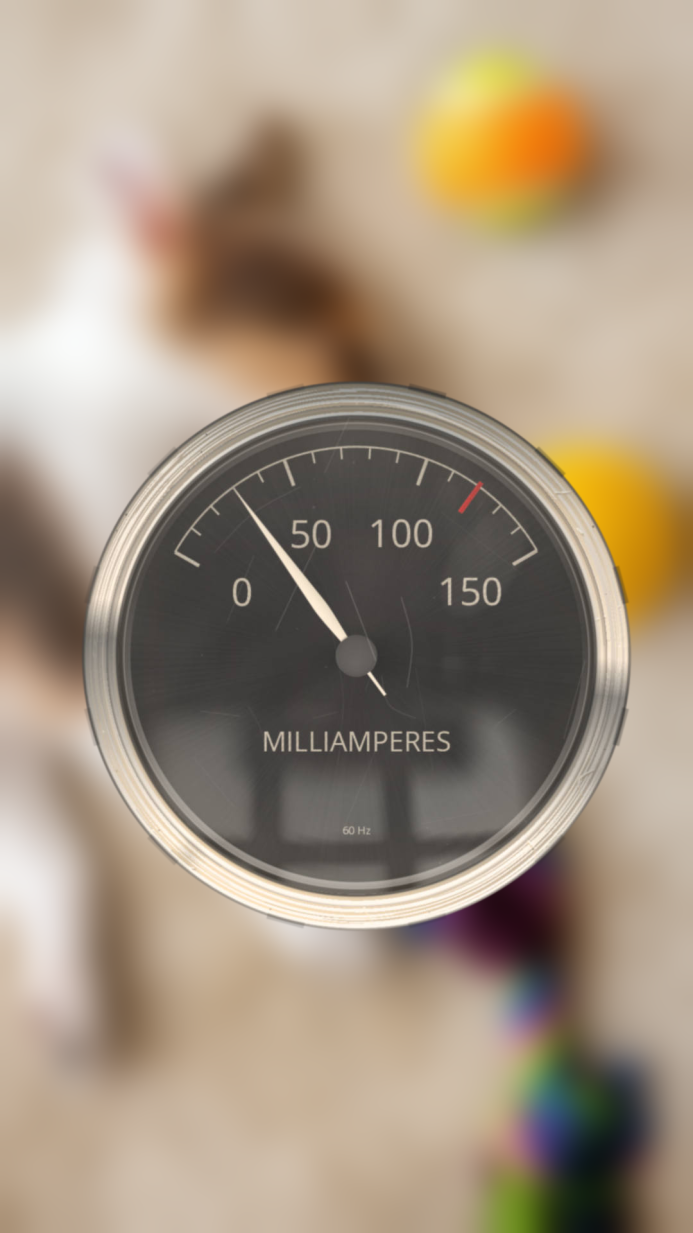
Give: 30; mA
